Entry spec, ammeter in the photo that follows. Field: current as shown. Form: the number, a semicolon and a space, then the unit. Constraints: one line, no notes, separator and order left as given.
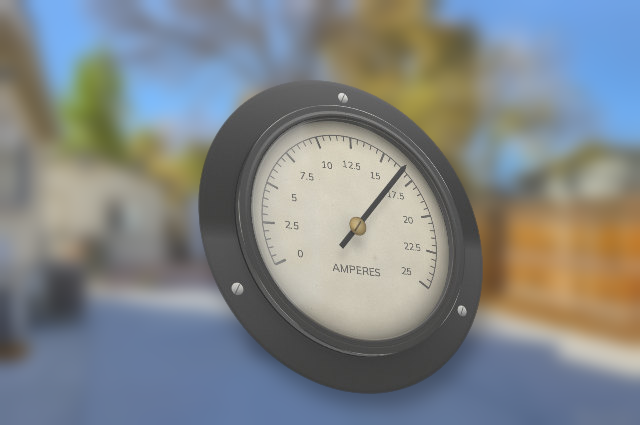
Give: 16.5; A
